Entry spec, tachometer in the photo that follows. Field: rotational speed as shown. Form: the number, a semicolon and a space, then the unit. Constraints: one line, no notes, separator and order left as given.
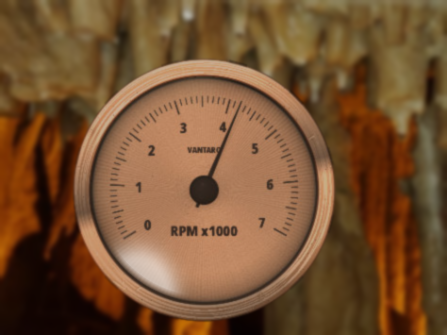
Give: 4200; rpm
